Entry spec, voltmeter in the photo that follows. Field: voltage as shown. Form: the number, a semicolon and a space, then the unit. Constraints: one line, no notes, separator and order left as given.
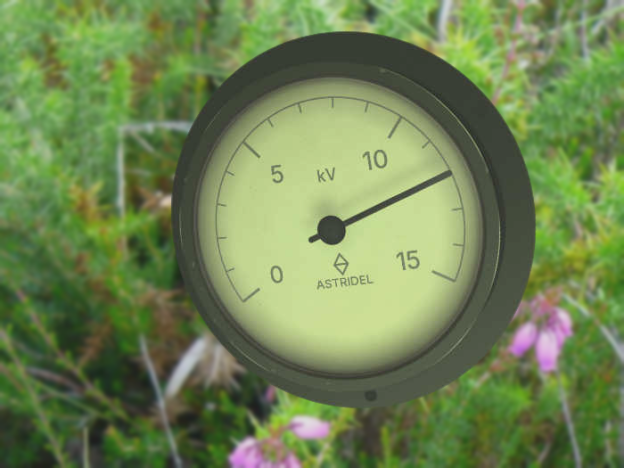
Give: 12; kV
